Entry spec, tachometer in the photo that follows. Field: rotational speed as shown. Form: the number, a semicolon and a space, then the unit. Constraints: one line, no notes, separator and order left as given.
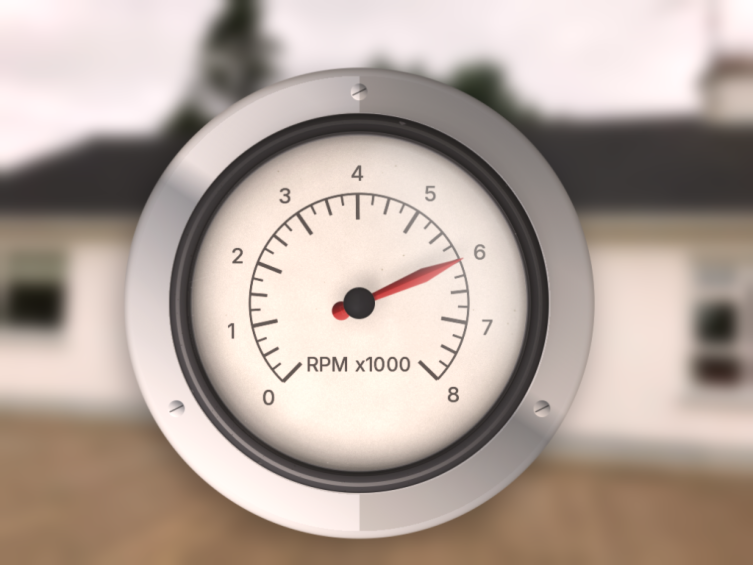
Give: 6000; rpm
